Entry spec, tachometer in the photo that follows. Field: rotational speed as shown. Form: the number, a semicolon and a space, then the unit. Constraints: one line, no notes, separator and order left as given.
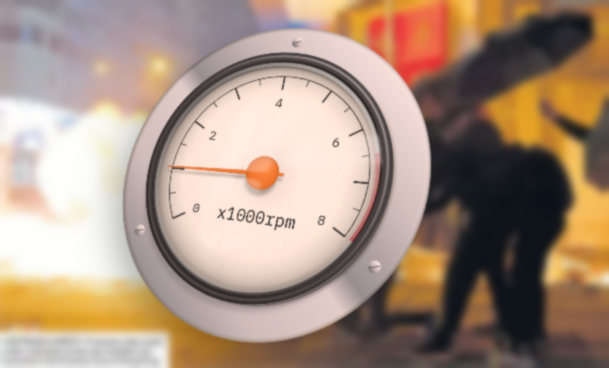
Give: 1000; rpm
